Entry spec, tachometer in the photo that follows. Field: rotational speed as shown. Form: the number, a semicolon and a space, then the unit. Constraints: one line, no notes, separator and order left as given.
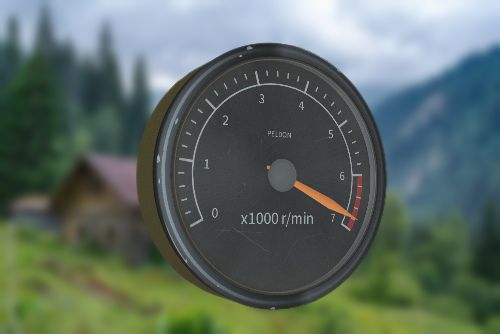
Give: 6800; rpm
